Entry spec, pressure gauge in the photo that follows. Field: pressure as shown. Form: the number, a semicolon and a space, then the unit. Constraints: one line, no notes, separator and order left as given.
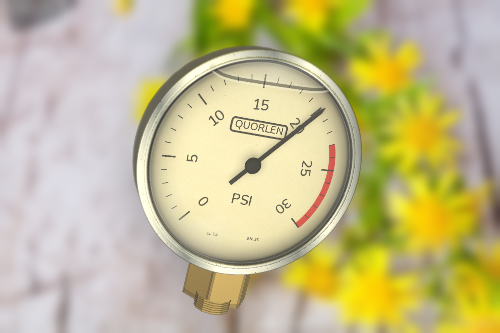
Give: 20; psi
